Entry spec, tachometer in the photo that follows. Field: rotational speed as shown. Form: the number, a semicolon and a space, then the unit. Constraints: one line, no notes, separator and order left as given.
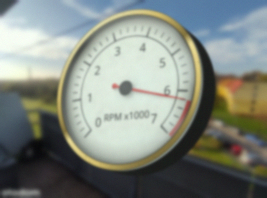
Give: 6200; rpm
